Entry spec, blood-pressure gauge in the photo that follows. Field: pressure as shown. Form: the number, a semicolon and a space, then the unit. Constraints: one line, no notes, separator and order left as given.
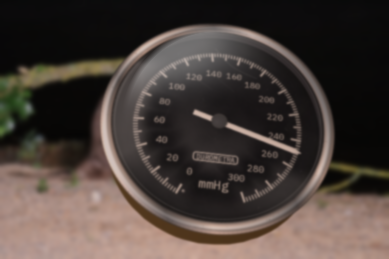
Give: 250; mmHg
